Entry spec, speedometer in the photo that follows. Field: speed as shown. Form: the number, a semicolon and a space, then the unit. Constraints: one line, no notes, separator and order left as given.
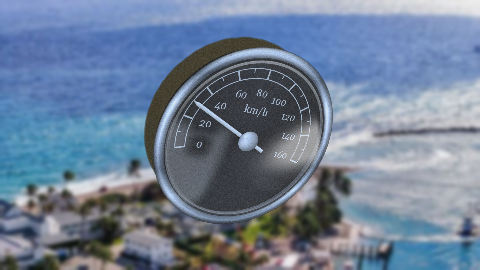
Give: 30; km/h
